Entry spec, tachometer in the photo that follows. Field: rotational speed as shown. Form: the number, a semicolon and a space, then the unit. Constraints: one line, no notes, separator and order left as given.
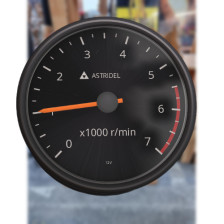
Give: 1000; rpm
